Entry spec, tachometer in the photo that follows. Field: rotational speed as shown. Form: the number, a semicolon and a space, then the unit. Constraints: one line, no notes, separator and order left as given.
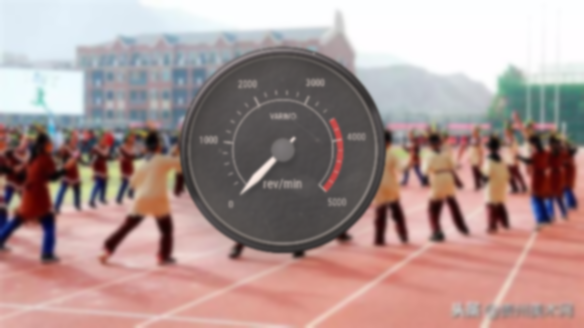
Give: 0; rpm
